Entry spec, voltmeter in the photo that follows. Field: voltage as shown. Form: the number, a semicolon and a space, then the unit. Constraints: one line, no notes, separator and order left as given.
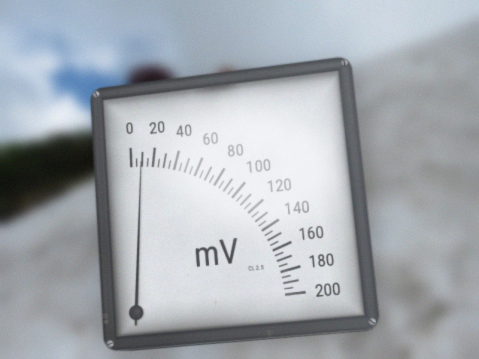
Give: 10; mV
